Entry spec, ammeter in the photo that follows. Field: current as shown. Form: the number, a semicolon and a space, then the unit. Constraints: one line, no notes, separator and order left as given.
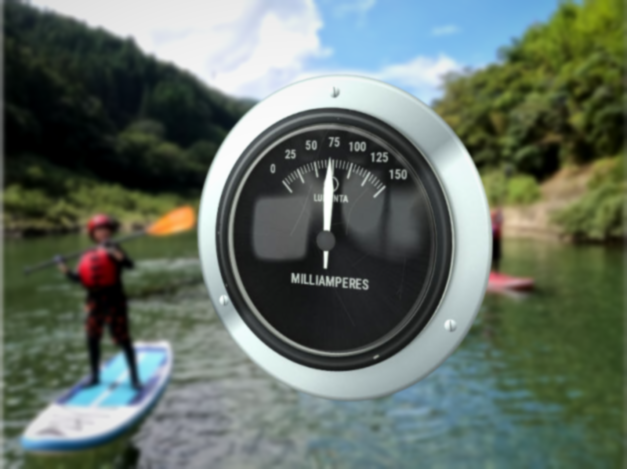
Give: 75; mA
